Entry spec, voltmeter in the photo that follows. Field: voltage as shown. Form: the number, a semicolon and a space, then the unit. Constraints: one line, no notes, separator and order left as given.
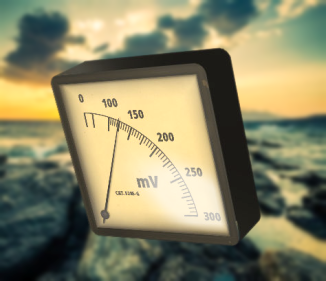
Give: 125; mV
